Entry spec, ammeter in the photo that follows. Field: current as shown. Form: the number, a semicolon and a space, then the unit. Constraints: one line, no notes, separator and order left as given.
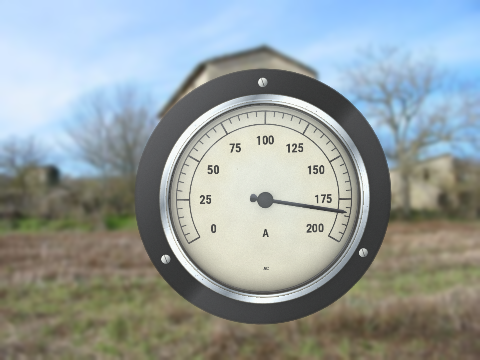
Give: 182.5; A
